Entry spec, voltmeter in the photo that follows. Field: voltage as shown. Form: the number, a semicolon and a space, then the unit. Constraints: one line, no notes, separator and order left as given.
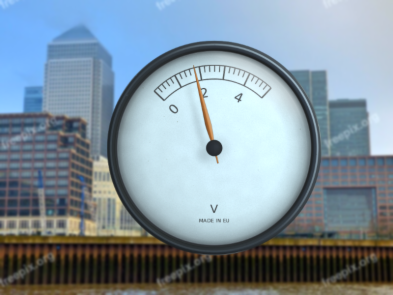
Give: 1.8; V
